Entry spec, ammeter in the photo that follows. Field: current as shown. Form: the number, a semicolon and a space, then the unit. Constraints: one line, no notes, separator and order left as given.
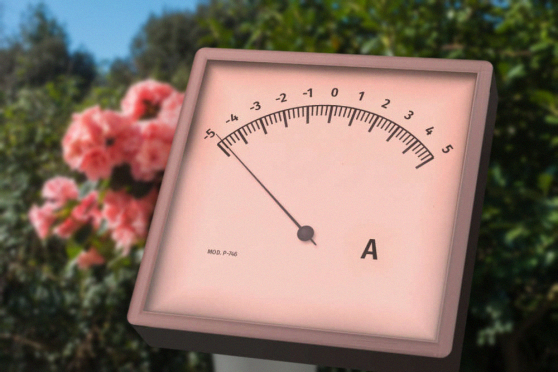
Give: -4.8; A
